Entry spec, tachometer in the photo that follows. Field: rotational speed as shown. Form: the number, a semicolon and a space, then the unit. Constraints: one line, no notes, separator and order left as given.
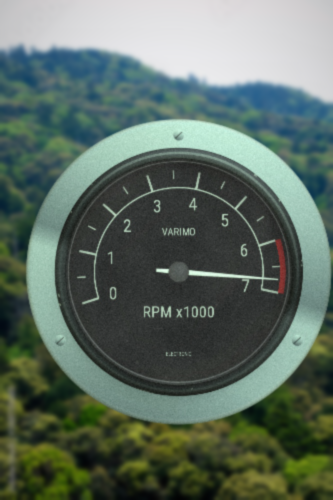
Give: 6750; rpm
